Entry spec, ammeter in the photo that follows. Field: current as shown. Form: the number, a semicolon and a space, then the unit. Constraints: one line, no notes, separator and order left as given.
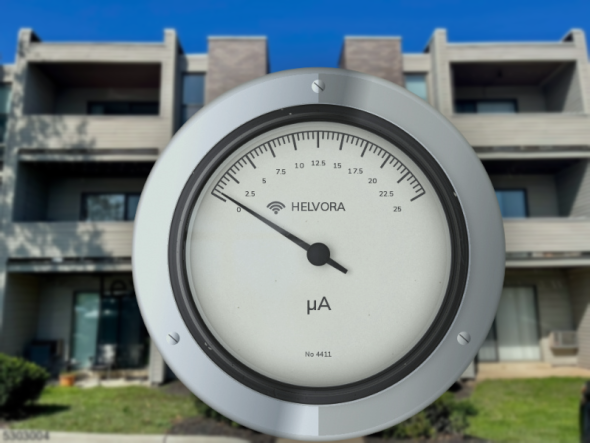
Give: 0.5; µA
